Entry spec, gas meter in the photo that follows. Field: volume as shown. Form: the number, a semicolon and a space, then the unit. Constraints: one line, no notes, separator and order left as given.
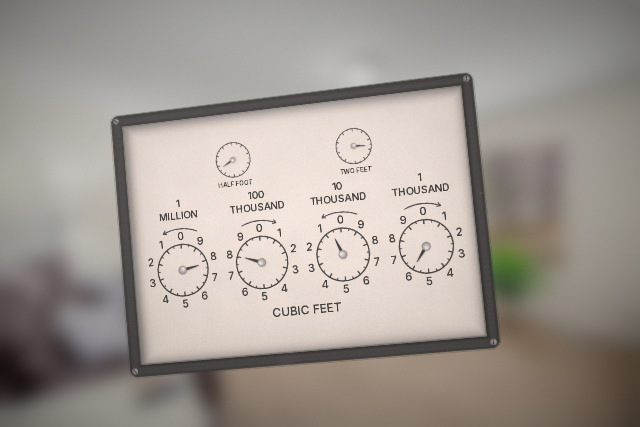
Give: 780600; ft³
